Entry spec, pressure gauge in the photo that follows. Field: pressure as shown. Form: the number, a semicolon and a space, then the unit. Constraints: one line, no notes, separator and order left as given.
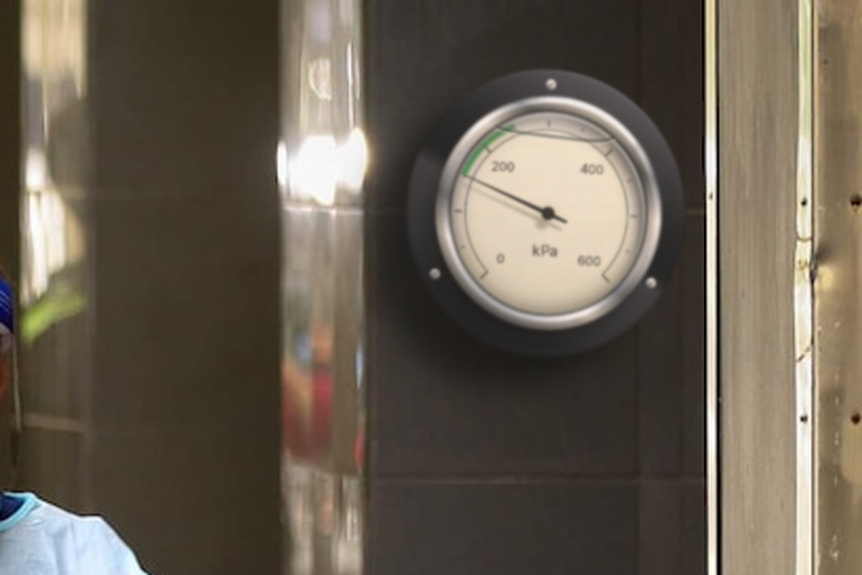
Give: 150; kPa
